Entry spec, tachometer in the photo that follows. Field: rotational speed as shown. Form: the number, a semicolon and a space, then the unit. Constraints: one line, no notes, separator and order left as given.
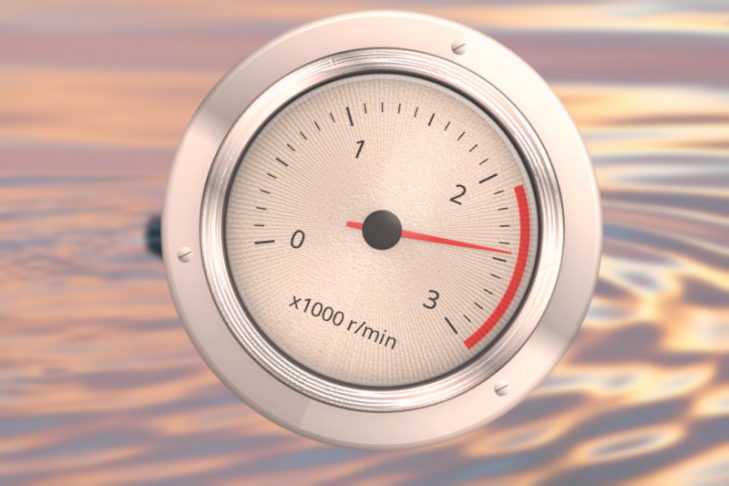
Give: 2450; rpm
